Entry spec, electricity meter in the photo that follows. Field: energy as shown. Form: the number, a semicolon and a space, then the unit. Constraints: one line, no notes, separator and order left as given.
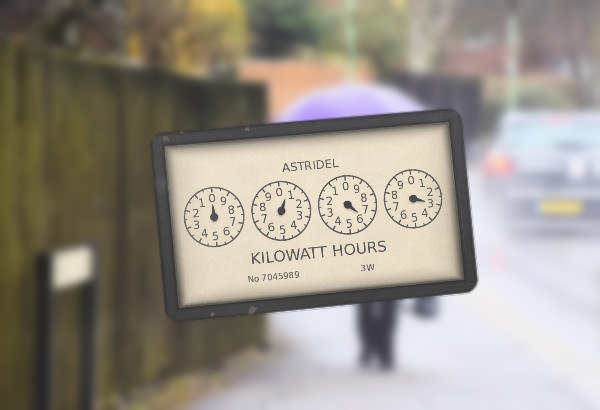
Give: 63; kWh
